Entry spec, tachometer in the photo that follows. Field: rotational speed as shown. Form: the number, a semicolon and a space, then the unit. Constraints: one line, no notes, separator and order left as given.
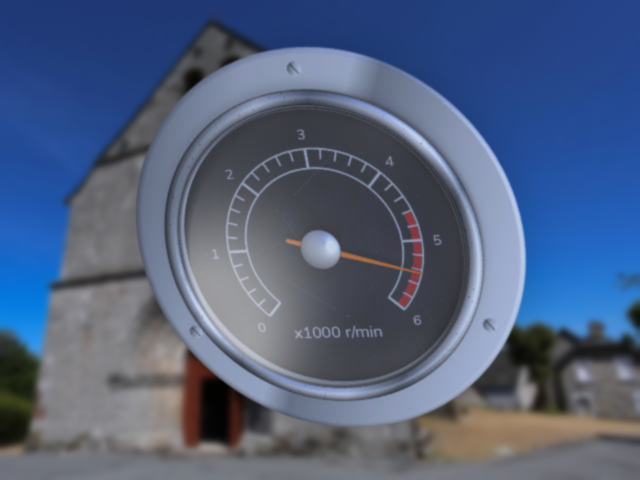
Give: 5400; rpm
